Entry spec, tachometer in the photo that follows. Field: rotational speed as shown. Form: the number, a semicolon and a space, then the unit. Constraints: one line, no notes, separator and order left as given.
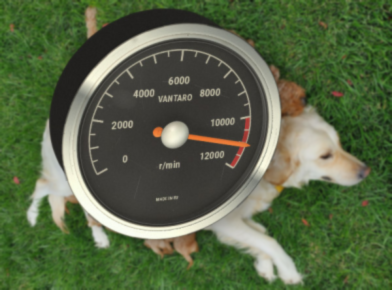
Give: 11000; rpm
